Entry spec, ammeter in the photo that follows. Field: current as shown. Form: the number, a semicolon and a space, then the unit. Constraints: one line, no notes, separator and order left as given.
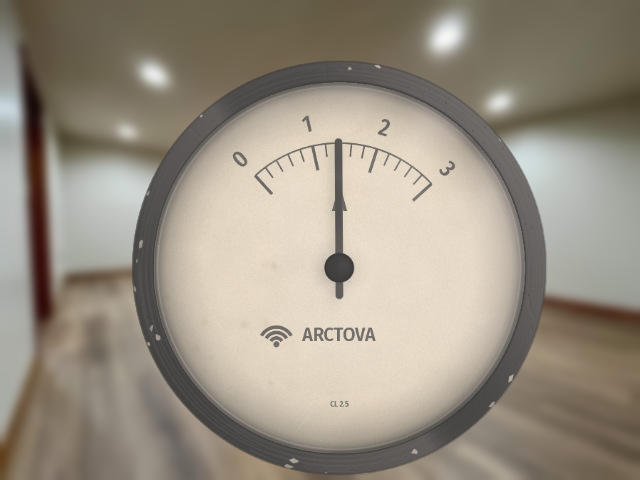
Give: 1.4; A
